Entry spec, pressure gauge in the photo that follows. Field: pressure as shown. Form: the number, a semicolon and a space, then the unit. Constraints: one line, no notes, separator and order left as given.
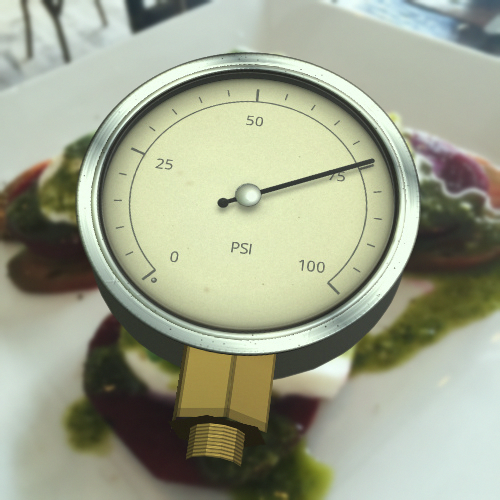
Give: 75; psi
